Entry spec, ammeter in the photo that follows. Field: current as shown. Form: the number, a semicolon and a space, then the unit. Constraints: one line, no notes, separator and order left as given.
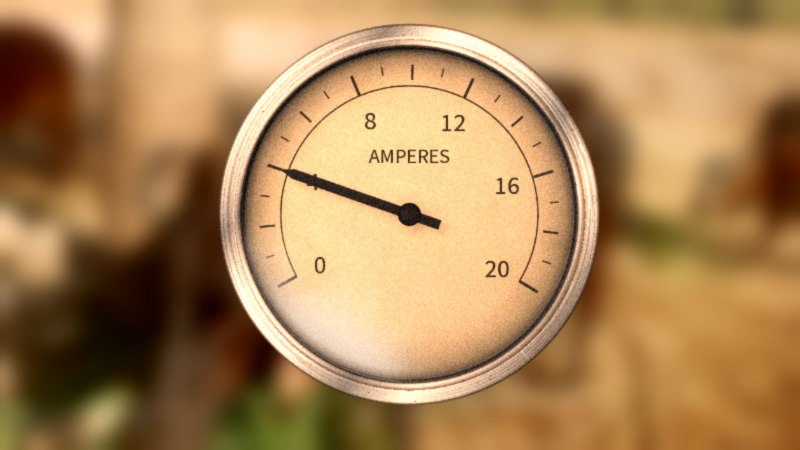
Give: 4; A
